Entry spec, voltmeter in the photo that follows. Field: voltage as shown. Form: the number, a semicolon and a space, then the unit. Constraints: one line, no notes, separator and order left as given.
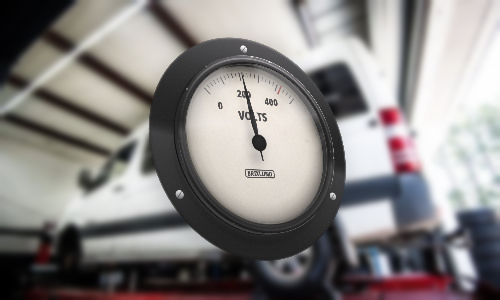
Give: 200; V
